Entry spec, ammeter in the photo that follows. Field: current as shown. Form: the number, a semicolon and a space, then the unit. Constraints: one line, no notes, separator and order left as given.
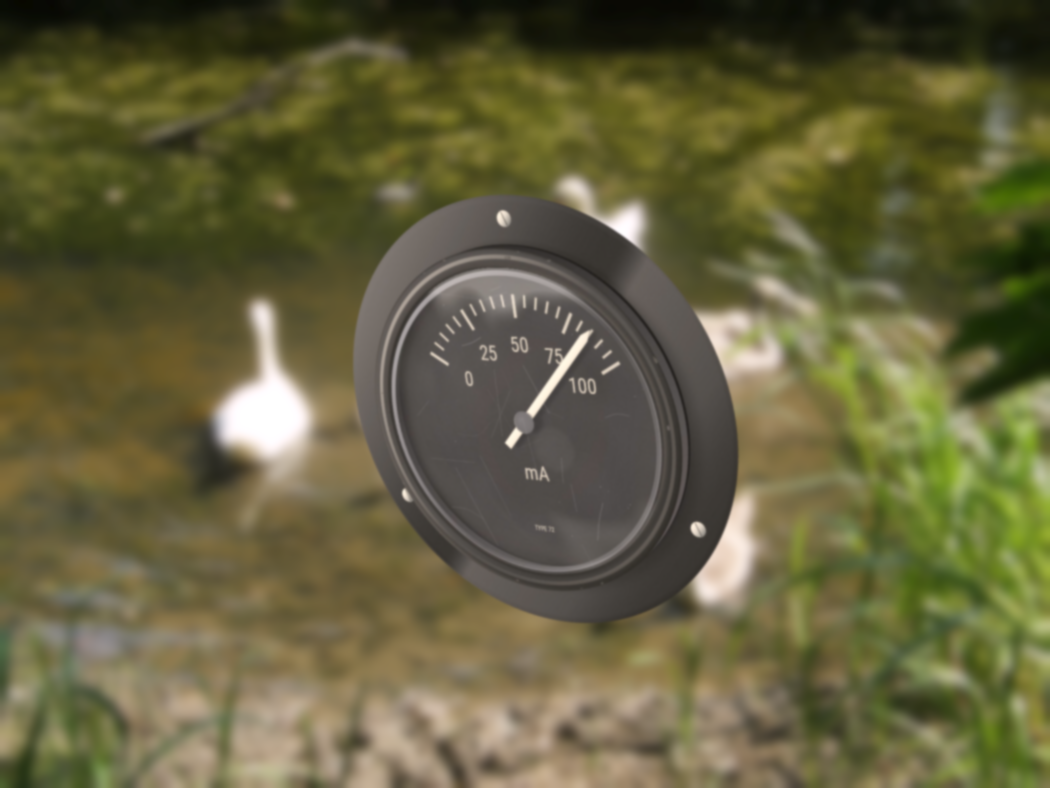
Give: 85; mA
